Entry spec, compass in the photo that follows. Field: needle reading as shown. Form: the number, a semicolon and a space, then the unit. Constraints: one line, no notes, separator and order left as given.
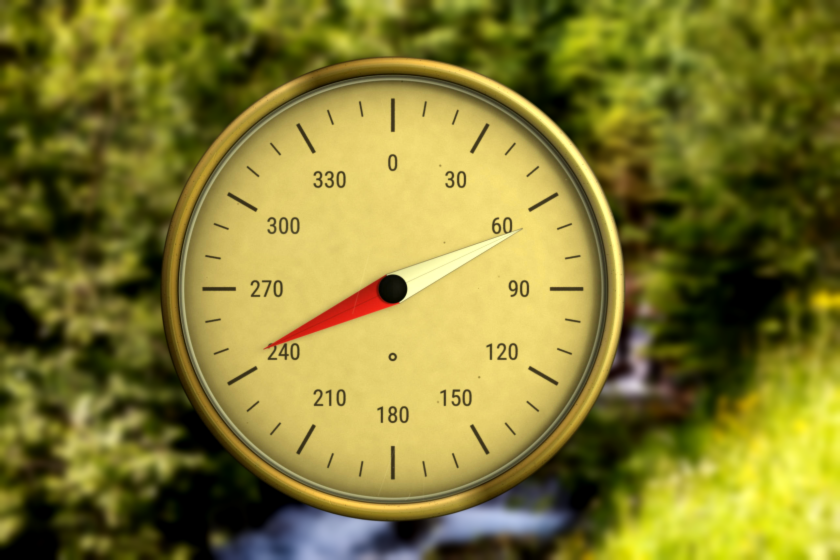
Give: 245; °
